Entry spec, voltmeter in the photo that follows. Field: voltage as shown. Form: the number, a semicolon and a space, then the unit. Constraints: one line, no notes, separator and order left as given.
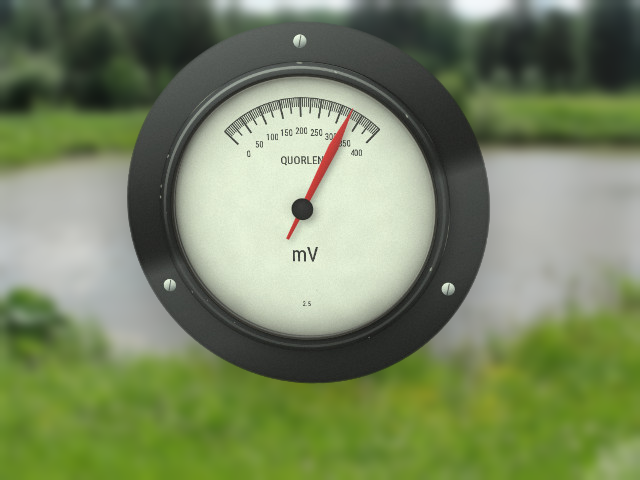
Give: 325; mV
